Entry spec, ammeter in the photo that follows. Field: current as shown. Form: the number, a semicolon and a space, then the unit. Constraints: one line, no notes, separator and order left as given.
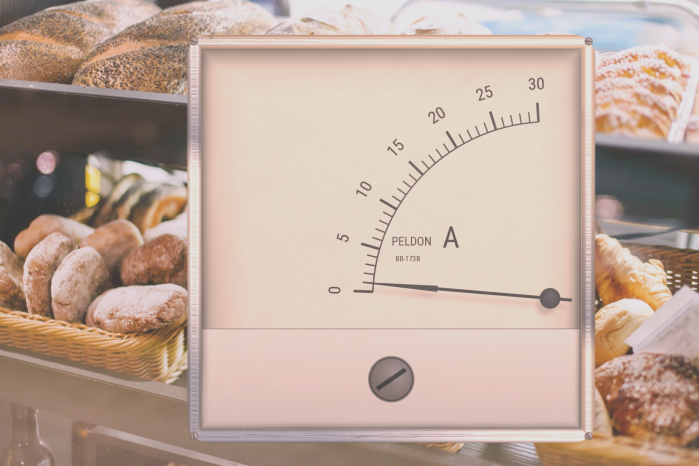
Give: 1; A
